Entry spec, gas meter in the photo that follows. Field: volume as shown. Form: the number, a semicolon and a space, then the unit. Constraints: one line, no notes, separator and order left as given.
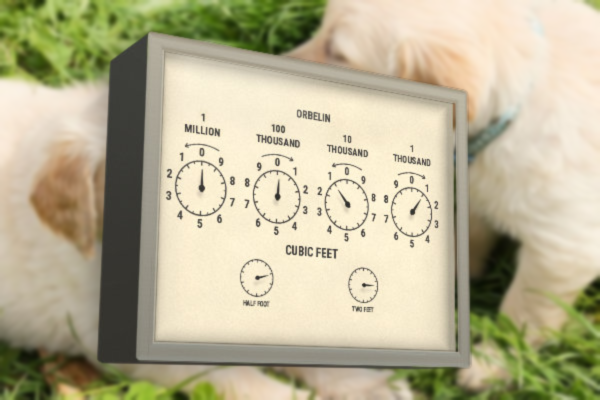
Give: 1100; ft³
